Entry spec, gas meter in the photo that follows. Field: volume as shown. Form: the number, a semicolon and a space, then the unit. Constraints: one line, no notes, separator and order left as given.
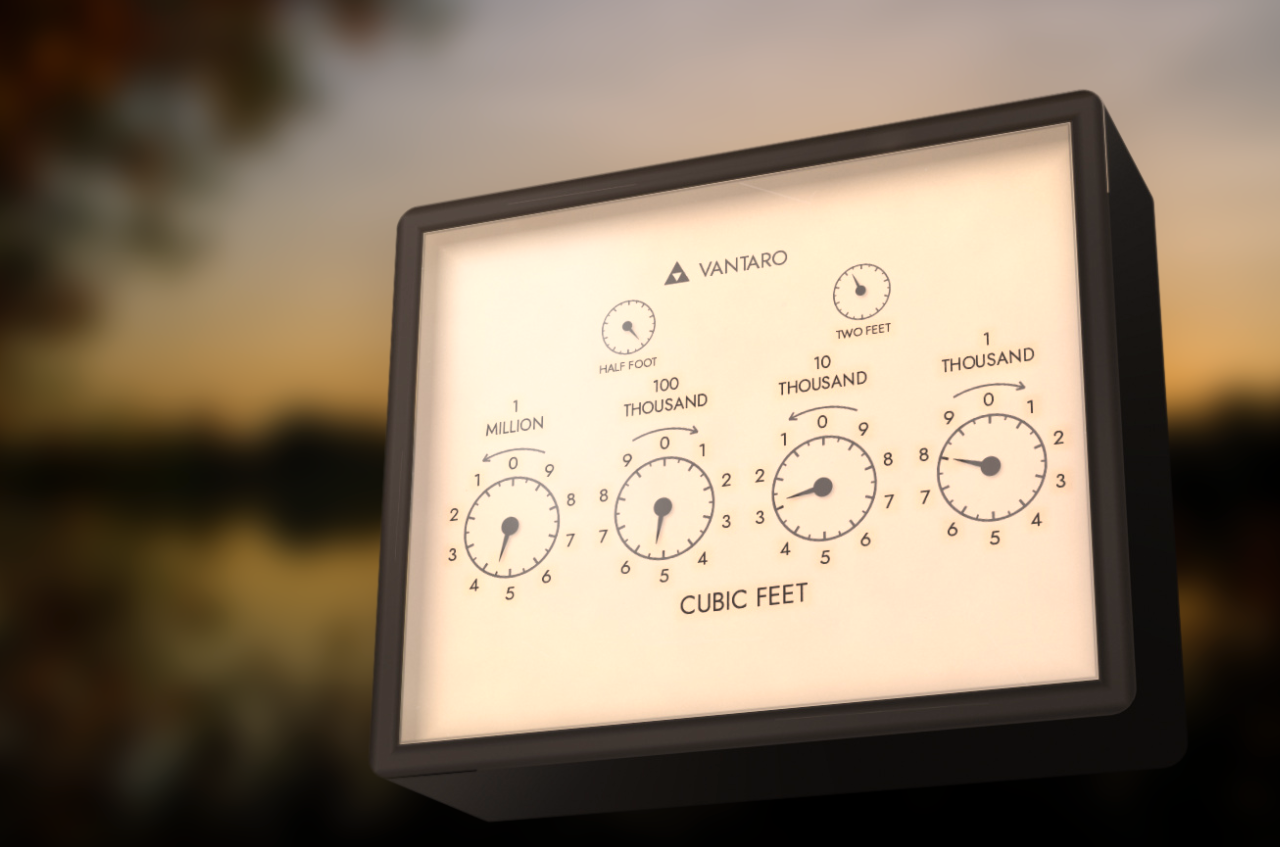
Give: 452800; ft³
